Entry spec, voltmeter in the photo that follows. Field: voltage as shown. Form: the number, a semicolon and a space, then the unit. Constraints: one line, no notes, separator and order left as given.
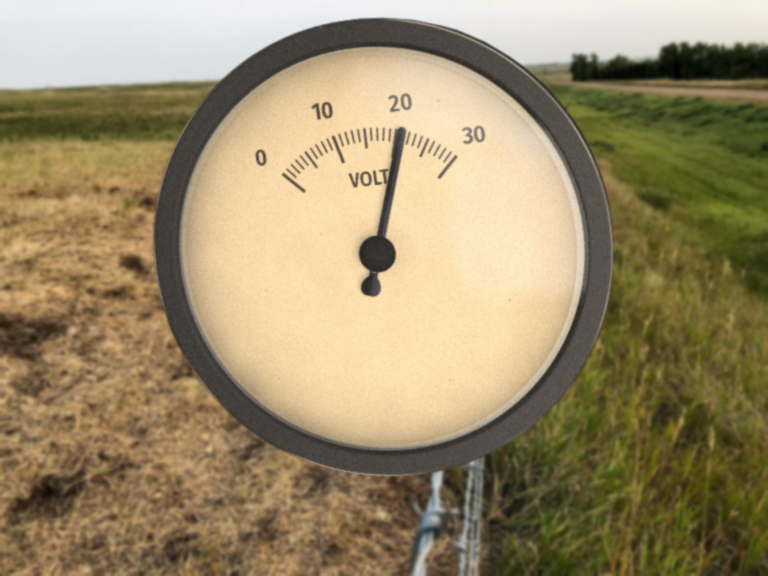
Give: 21; V
